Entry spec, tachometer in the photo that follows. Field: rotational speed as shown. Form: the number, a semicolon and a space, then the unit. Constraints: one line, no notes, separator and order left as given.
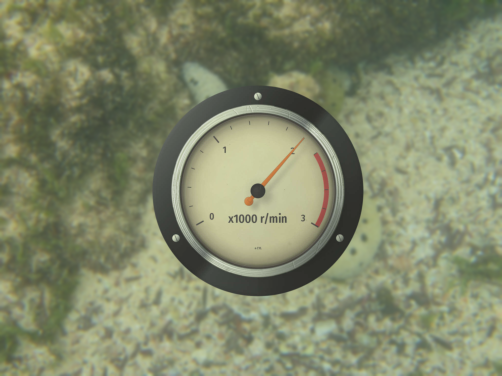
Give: 2000; rpm
